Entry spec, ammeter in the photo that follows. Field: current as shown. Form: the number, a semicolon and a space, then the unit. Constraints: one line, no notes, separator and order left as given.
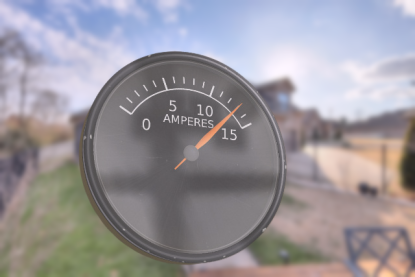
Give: 13; A
